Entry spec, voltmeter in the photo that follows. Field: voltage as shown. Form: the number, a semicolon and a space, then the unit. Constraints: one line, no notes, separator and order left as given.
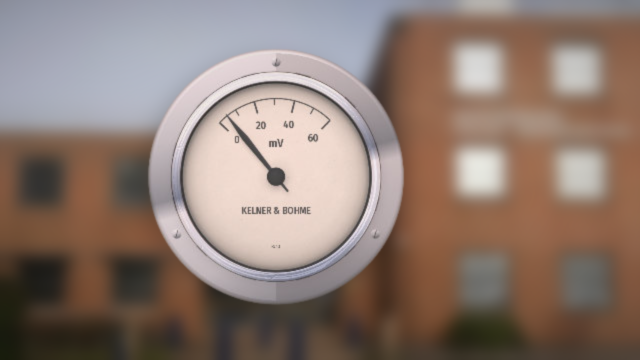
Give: 5; mV
